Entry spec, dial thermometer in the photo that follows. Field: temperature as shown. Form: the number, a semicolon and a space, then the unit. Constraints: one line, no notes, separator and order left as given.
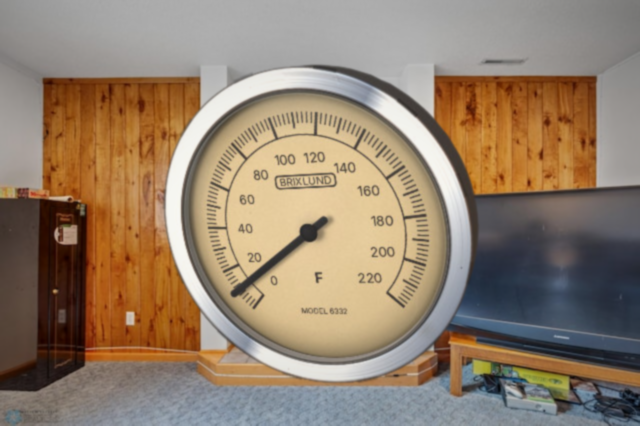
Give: 10; °F
